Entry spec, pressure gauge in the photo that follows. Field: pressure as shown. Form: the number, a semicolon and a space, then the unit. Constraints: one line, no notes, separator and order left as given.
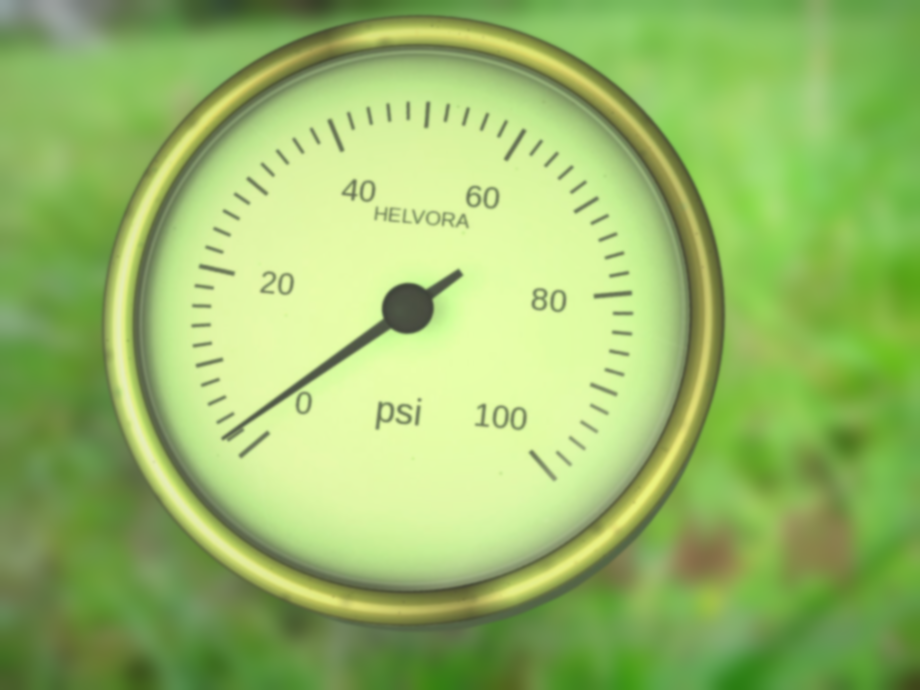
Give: 2; psi
